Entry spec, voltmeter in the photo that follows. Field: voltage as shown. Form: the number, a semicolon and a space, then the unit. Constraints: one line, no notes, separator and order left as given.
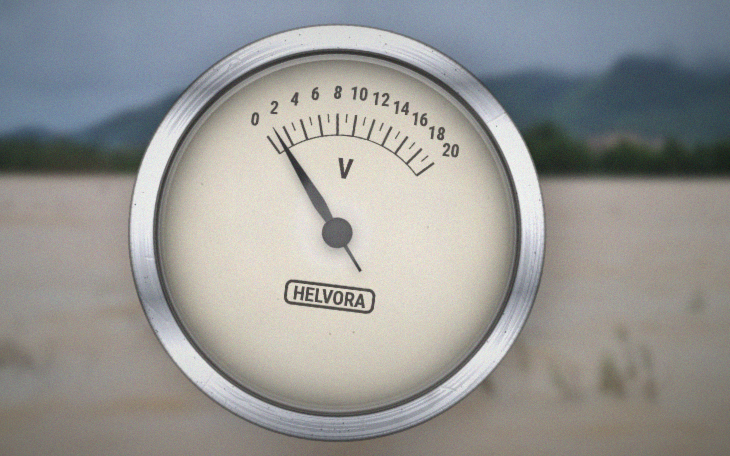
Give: 1; V
